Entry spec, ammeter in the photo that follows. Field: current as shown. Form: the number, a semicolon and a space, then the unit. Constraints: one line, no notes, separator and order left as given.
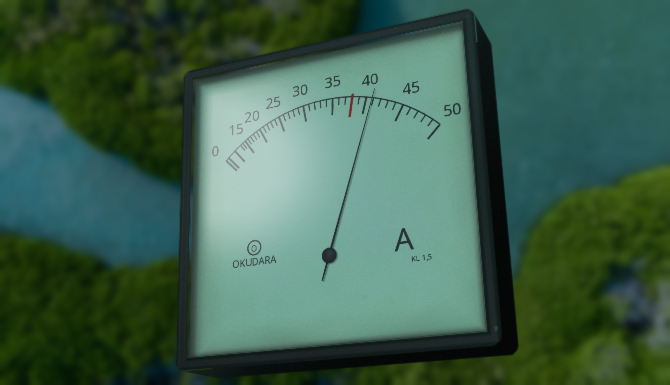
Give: 41; A
